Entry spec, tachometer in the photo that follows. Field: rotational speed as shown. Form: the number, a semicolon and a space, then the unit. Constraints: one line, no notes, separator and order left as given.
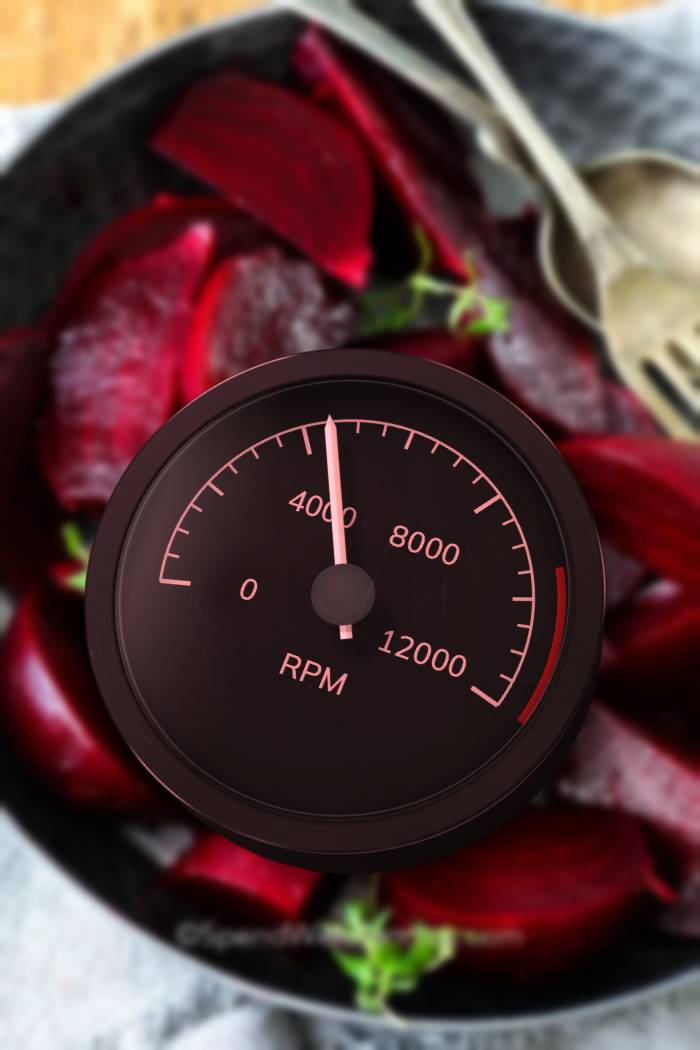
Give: 4500; rpm
